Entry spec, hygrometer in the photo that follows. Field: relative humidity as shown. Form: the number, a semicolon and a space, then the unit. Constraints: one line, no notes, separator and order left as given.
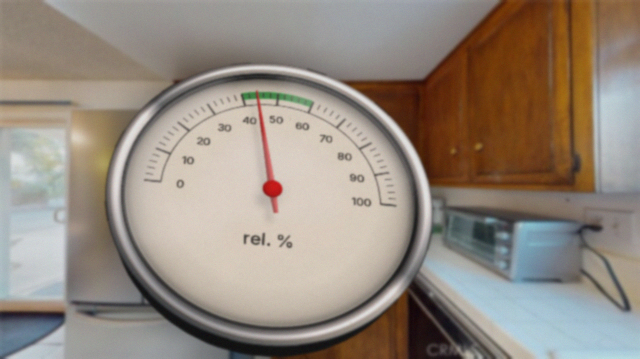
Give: 44; %
